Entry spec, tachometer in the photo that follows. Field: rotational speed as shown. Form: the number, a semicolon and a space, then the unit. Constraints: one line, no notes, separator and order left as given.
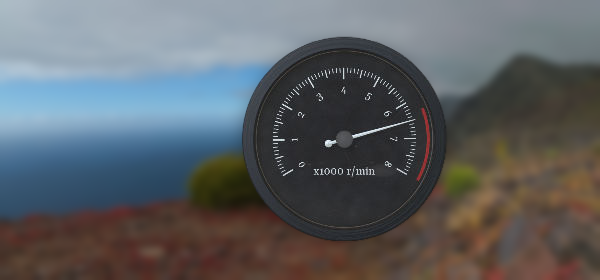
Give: 6500; rpm
